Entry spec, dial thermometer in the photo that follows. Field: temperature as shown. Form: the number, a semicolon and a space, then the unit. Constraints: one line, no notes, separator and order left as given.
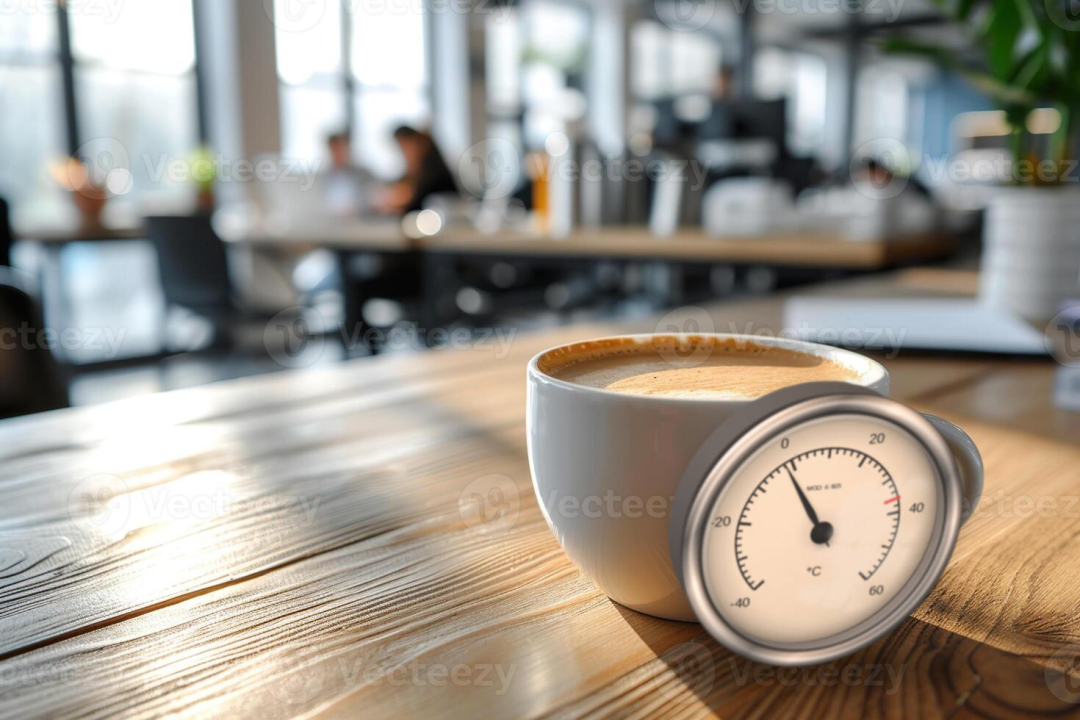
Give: -2; °C
